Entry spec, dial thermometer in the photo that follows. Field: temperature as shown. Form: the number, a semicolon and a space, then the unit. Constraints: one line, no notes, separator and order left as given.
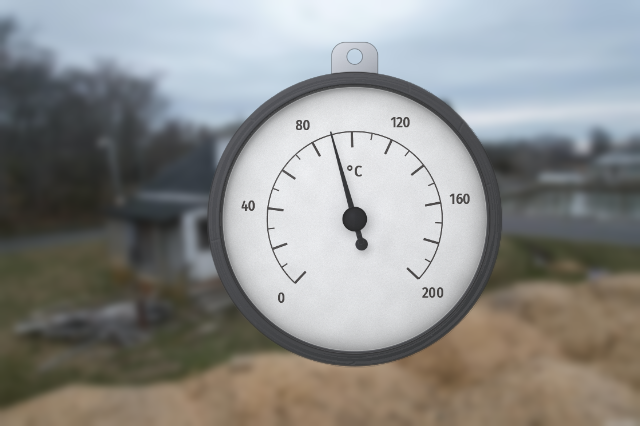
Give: 90; °C
